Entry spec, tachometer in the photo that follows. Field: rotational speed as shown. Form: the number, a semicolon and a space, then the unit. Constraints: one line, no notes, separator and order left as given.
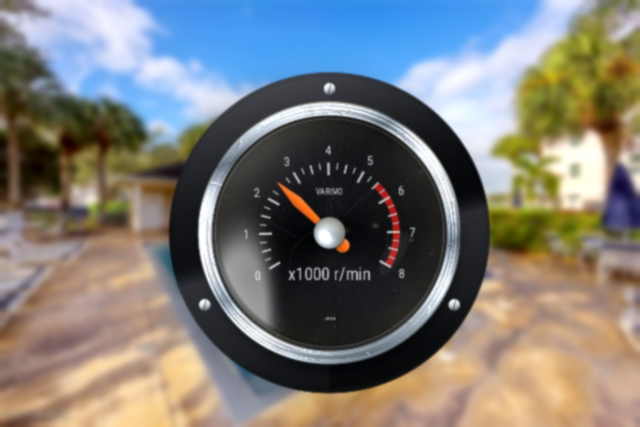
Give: 2500; rpm
